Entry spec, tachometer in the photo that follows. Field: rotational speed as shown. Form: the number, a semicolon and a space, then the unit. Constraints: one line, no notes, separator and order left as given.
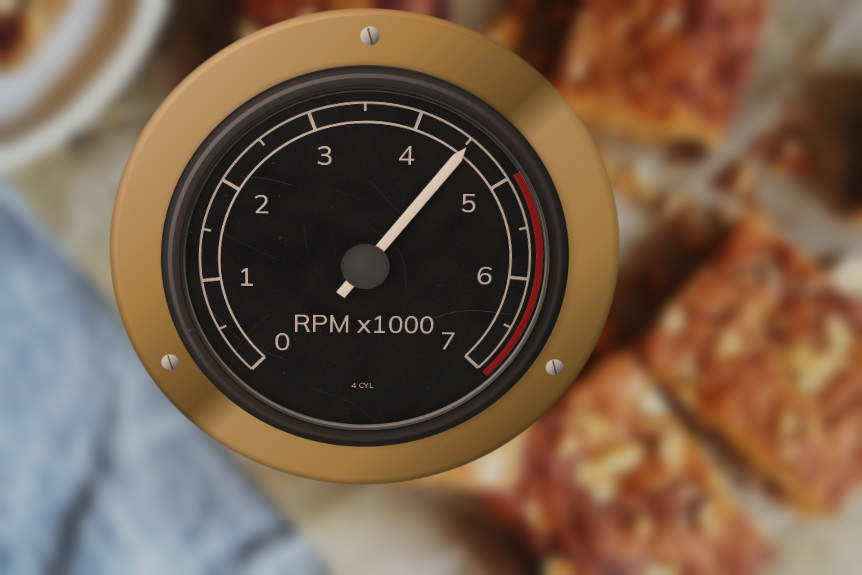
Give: 4500; rpm
